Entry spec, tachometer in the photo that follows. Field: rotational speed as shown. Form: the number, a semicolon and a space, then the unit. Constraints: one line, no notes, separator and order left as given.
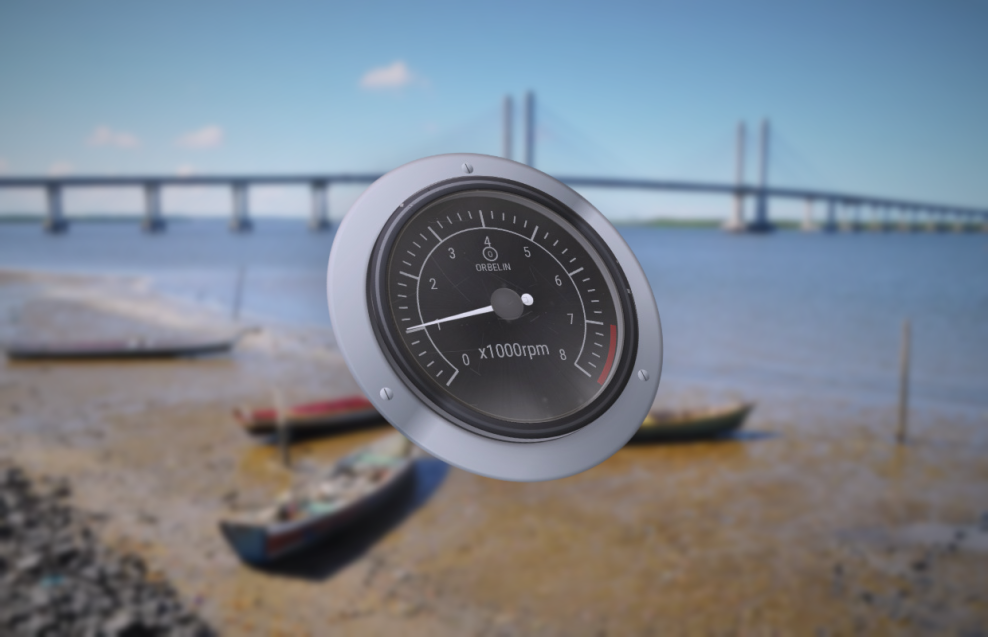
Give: 1000; rpm
